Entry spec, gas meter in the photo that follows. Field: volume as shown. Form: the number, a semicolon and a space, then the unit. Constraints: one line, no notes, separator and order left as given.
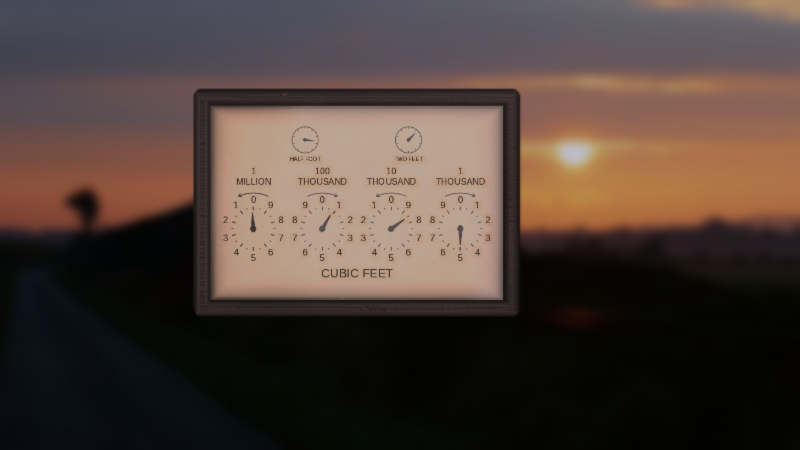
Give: 8500; ft³
